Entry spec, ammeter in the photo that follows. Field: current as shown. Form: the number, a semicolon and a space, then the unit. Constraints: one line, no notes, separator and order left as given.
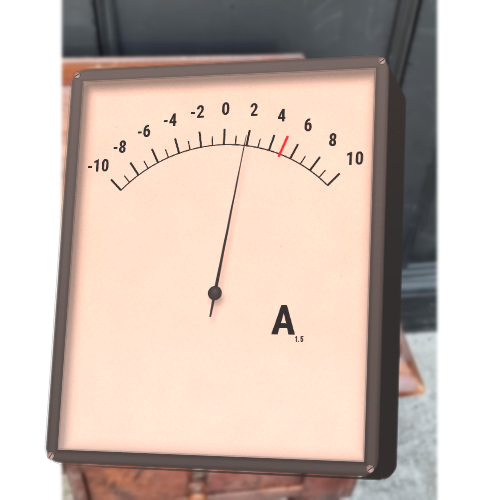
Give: 2; A
